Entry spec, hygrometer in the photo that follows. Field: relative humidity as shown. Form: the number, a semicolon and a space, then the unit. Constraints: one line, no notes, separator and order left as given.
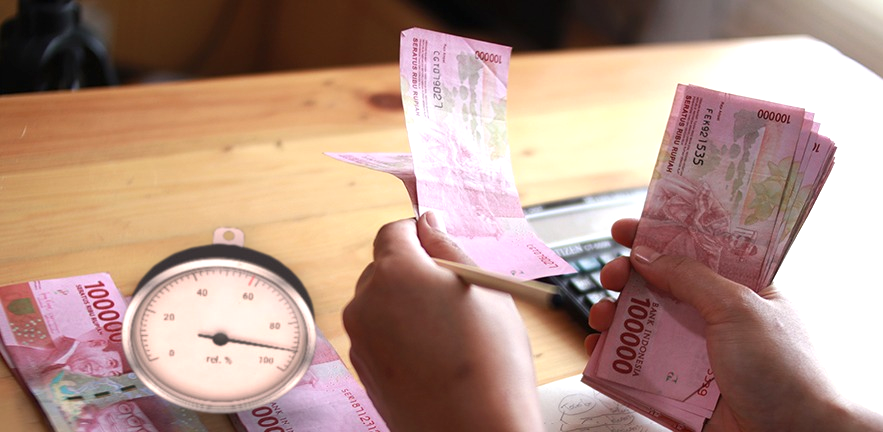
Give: 90; %
